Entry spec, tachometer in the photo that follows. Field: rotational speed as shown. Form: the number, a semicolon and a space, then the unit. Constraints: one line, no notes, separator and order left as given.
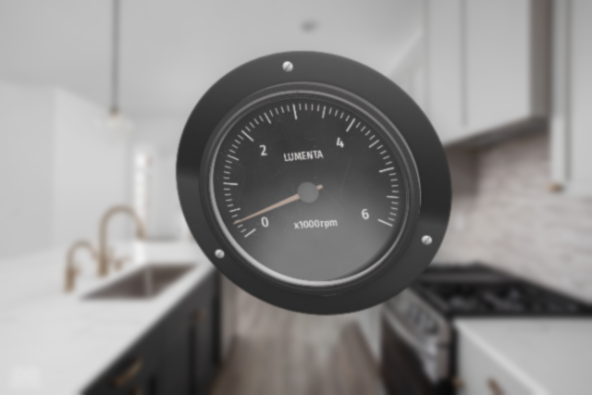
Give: 300; rpm
